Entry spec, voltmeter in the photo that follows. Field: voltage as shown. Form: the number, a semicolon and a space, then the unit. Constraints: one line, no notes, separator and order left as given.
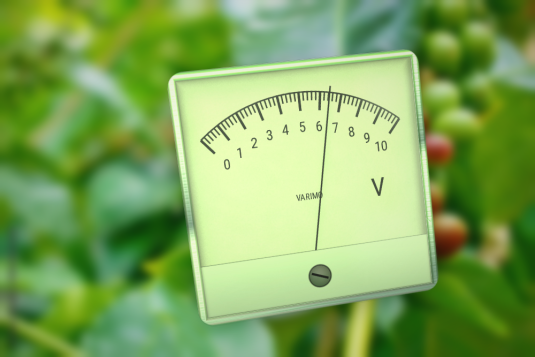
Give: 6.4; V
